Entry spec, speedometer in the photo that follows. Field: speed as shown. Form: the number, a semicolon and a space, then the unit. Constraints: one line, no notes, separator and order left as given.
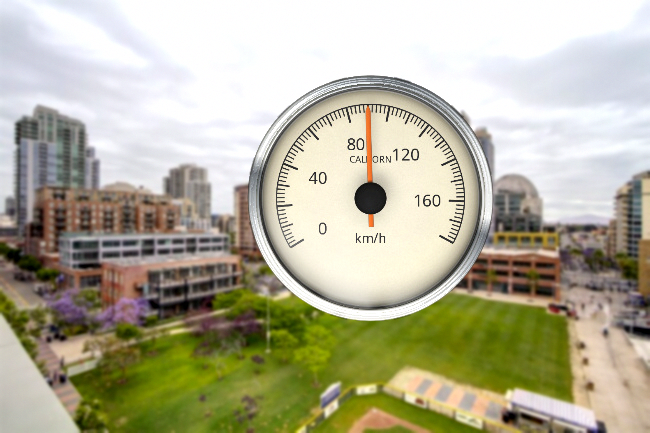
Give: 90; km/h
